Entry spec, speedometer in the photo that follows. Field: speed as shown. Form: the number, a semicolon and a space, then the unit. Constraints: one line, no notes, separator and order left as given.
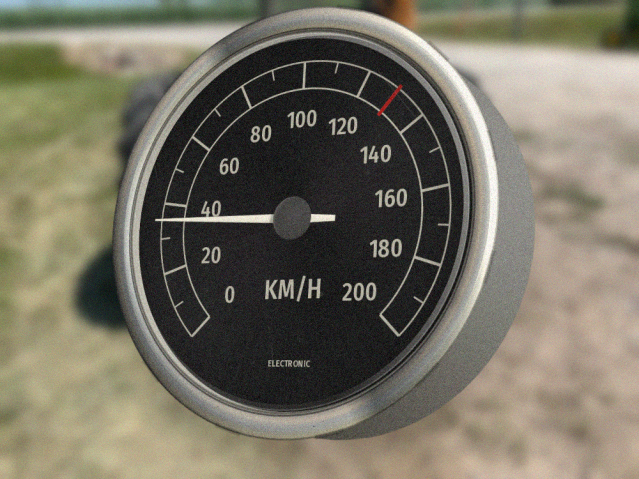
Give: 35; km/h
